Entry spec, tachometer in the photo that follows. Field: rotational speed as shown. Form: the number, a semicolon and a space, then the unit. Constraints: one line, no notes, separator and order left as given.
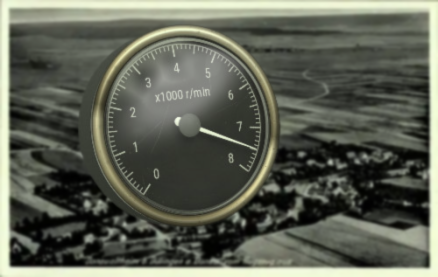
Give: 7500; rpm
